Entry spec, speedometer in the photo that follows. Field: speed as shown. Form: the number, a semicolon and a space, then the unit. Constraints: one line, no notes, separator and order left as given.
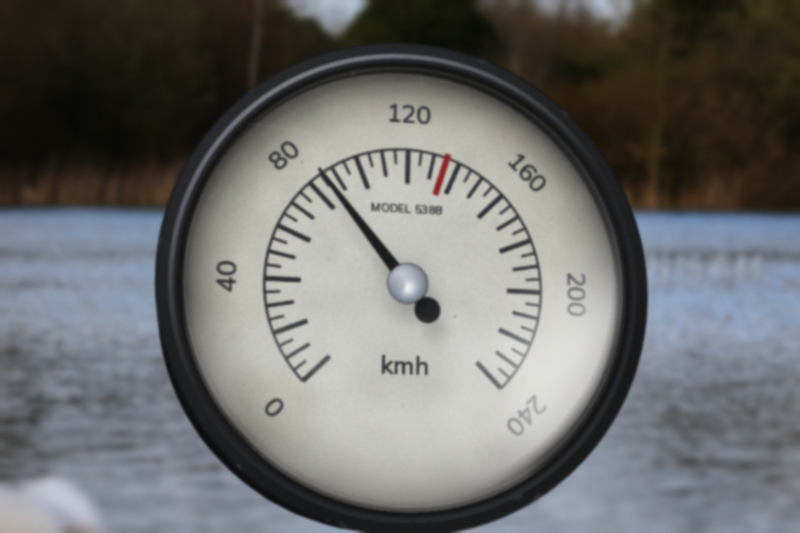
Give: 85; km/h
